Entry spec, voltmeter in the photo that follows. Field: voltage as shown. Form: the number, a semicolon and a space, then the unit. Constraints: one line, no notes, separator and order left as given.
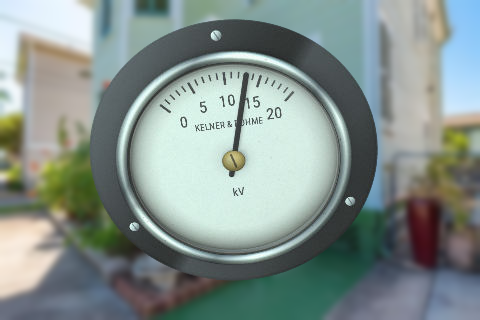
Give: 13; kV
